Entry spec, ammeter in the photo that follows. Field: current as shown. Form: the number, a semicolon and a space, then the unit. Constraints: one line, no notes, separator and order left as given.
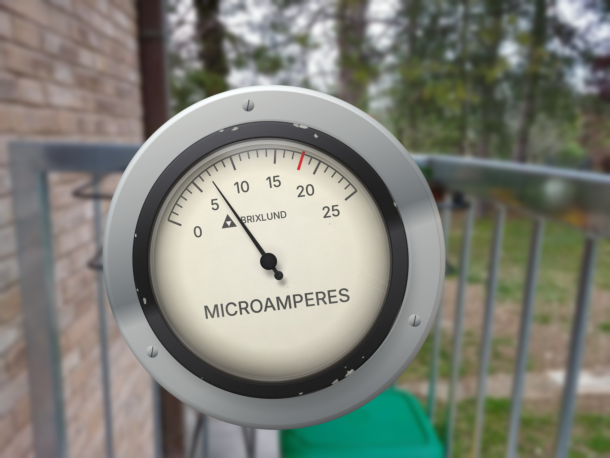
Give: 7; µA
